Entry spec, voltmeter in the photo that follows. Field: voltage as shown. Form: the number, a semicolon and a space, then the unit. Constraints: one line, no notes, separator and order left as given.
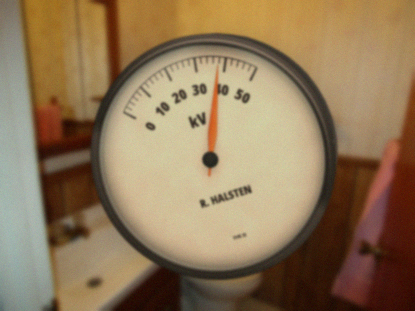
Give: 38; kV
